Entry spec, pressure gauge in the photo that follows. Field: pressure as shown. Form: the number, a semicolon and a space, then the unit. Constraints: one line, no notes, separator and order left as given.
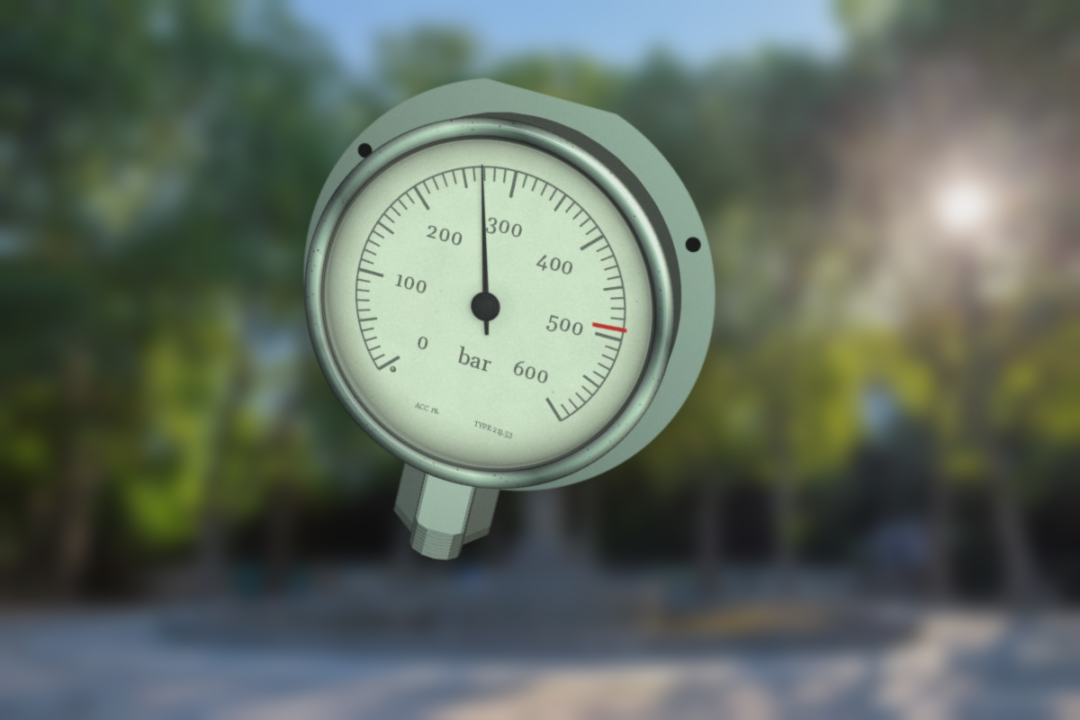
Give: 270; bar
